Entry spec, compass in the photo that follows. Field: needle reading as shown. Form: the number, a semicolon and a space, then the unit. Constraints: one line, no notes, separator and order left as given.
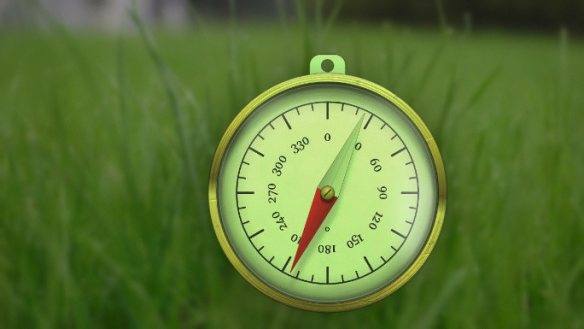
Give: 205; °
